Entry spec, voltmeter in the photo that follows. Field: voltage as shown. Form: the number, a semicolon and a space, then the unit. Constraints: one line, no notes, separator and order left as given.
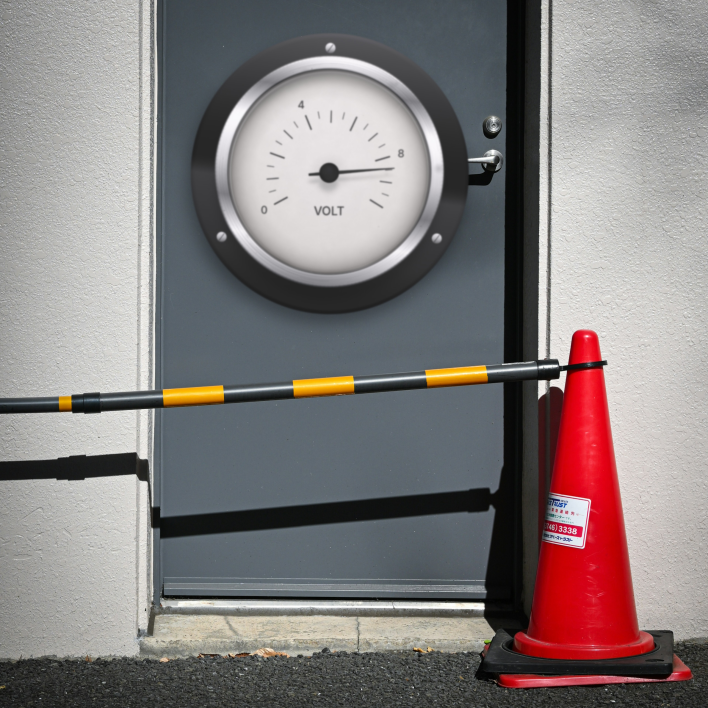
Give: 8.5; V
